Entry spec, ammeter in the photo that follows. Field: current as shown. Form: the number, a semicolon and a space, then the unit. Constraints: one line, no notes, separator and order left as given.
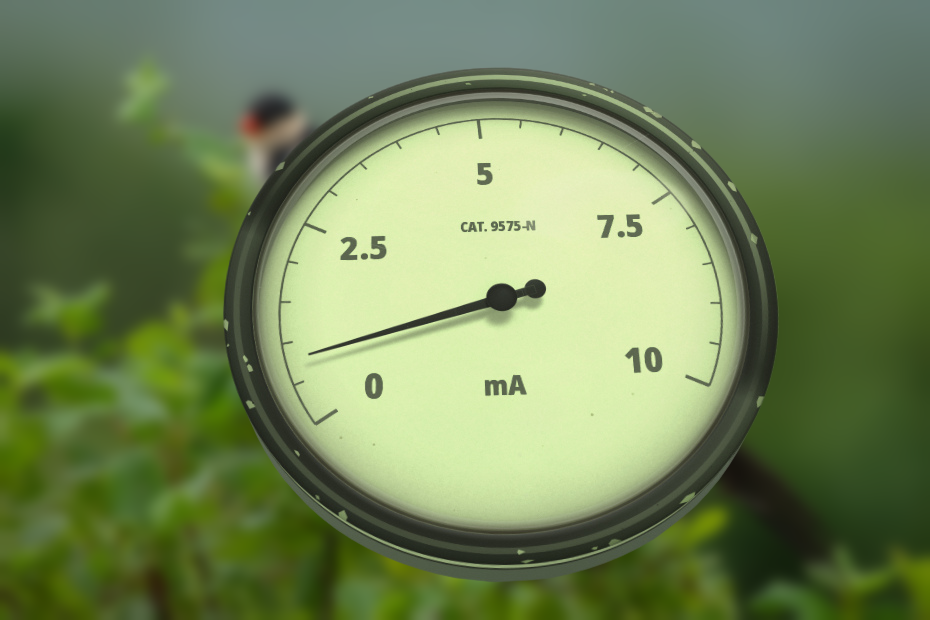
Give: 0.75; mA
